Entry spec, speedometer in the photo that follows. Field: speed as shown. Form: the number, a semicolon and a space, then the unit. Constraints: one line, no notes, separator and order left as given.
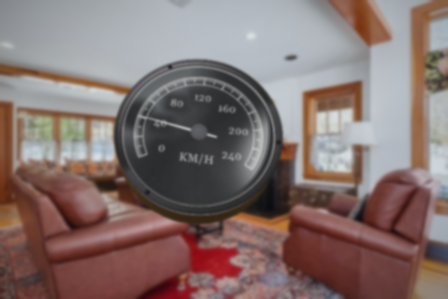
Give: 40; km/h
